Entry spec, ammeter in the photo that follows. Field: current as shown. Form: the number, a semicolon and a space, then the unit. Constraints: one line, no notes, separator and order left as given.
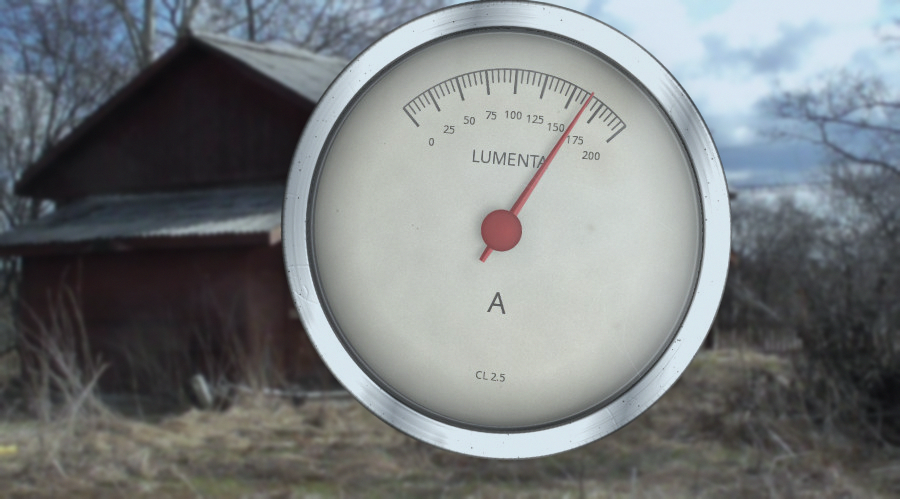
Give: 165; A
